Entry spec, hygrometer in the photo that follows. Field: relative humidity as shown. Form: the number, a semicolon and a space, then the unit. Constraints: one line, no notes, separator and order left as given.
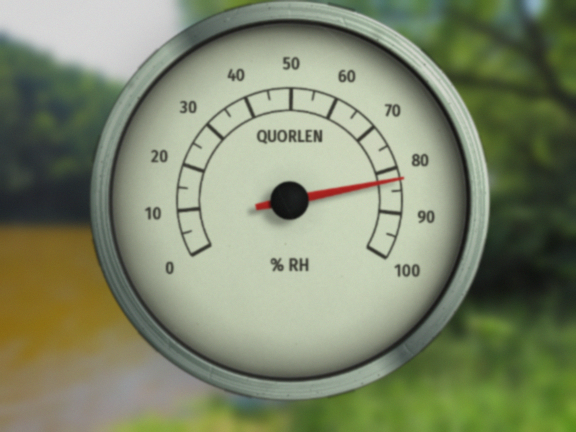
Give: 82.5; %
